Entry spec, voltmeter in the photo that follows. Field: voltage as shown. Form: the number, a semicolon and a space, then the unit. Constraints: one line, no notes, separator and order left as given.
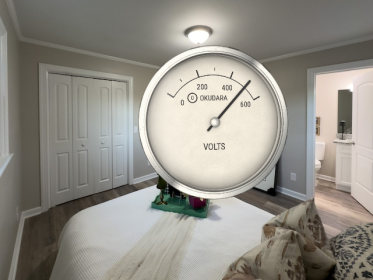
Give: 500; V
